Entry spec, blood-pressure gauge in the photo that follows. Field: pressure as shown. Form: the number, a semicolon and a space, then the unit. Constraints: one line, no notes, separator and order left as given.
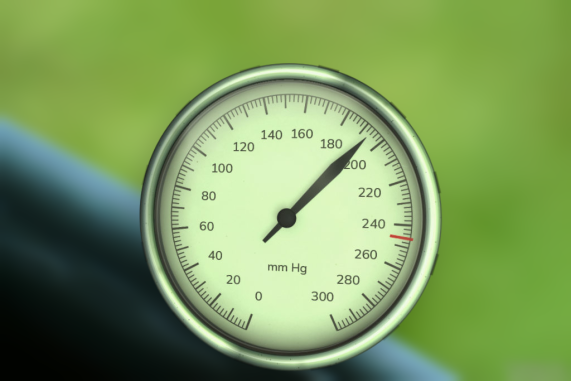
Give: 194; mmHg
